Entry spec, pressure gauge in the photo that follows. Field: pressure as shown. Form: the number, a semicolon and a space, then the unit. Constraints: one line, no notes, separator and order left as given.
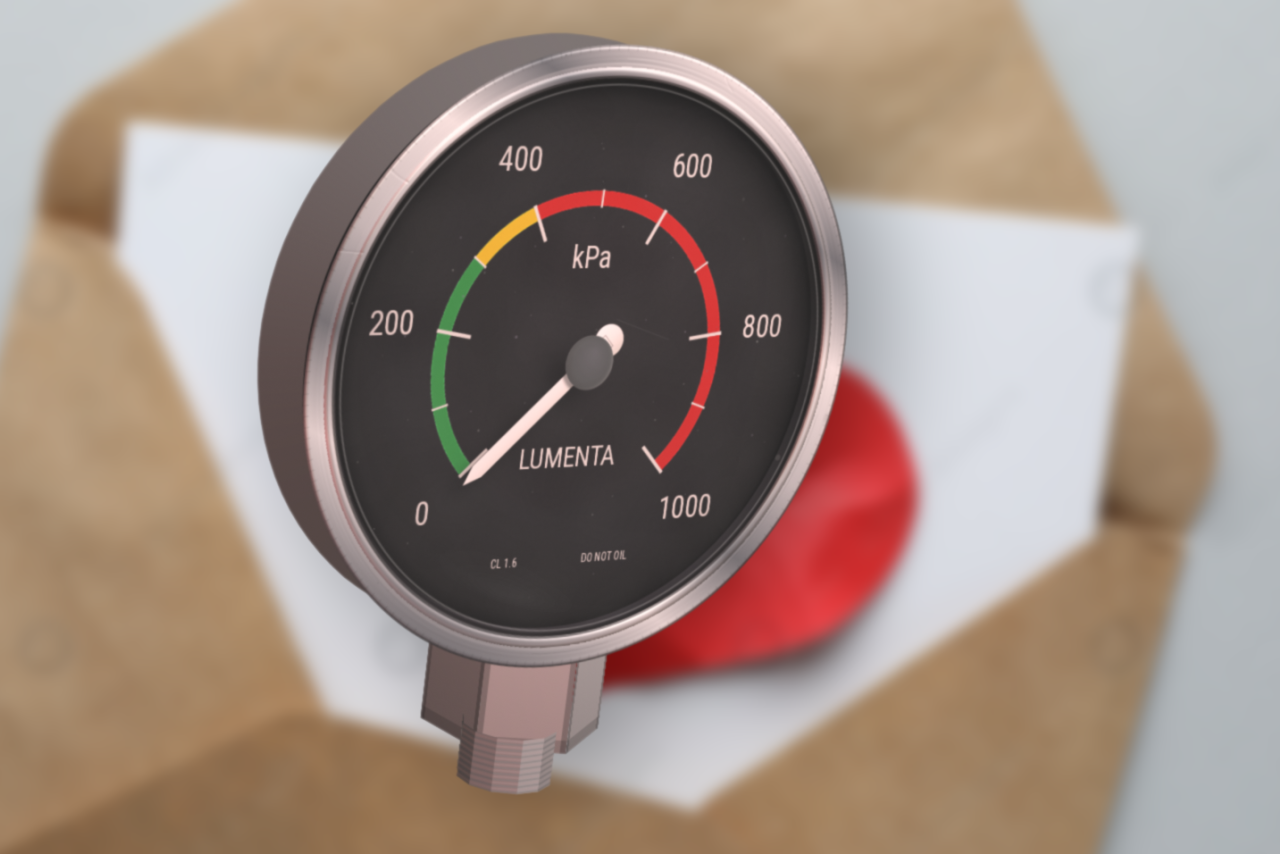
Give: 0; kPa
